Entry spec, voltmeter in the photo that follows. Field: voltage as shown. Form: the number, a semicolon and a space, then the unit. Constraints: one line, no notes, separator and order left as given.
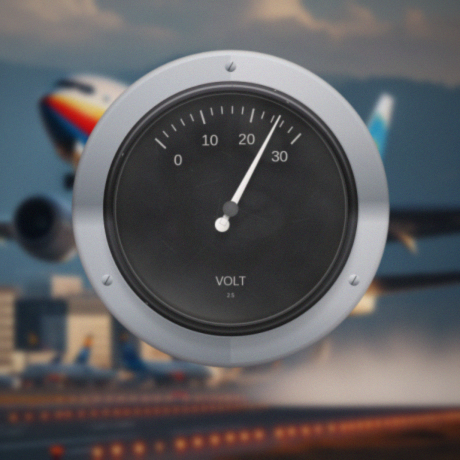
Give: 25; V
